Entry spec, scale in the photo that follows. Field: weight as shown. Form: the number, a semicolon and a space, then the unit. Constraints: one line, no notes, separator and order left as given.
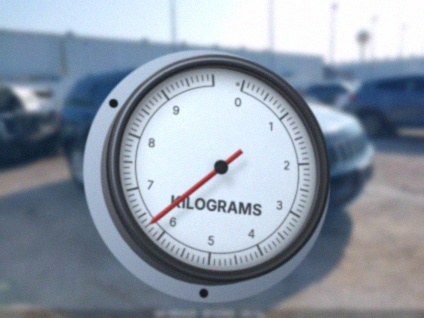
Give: 6.3; kg
